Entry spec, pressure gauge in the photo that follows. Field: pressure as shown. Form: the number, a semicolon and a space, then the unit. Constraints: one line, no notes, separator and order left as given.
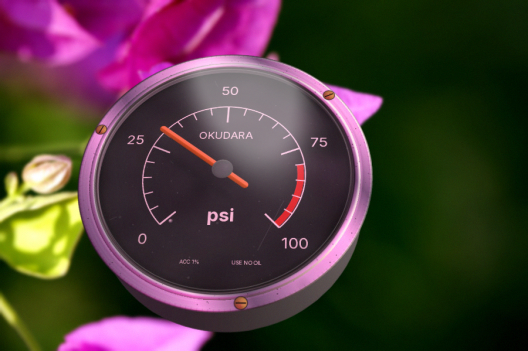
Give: 30; psi
